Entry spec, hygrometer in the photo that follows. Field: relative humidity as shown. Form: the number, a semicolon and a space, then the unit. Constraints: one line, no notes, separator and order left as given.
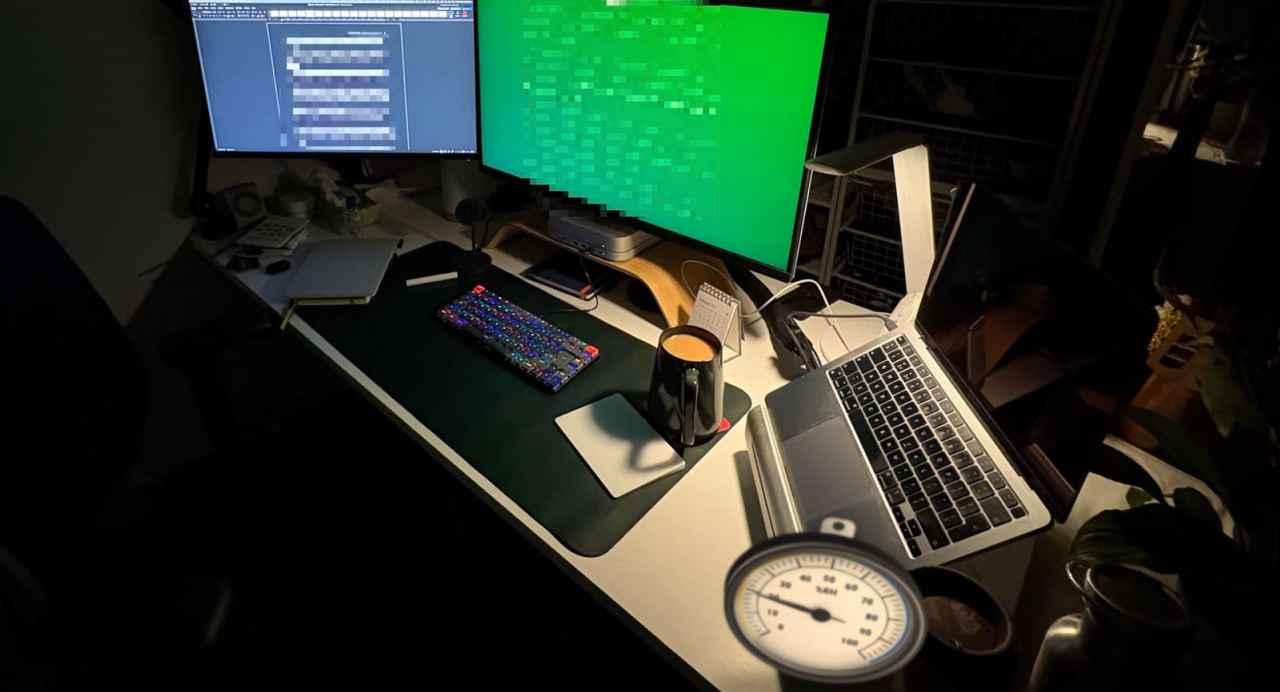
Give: 20; %
